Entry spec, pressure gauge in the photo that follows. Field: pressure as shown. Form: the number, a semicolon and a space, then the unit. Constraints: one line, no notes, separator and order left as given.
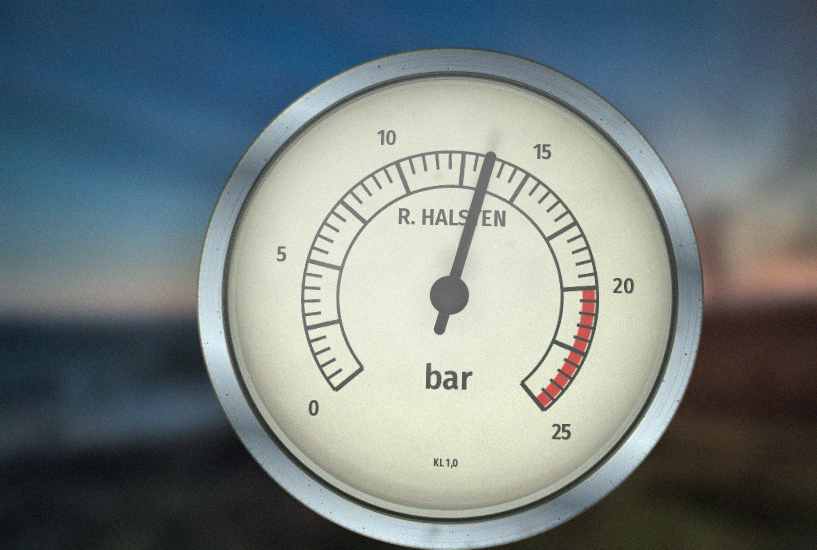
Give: 13.5; bar
